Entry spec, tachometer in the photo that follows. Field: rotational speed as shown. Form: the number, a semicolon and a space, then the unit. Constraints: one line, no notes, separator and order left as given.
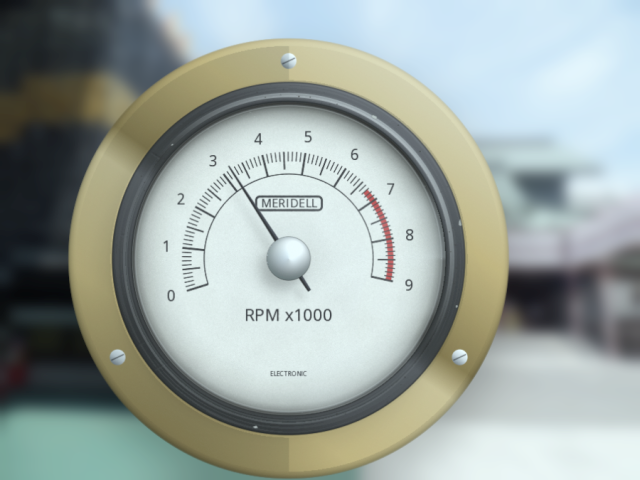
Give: 3200; rpm
